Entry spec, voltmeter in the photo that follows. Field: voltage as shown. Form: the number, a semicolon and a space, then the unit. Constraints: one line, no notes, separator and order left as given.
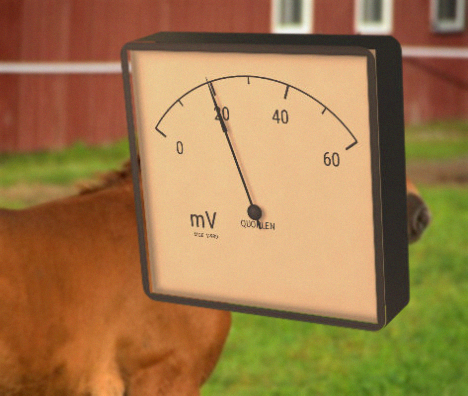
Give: 20; mV
